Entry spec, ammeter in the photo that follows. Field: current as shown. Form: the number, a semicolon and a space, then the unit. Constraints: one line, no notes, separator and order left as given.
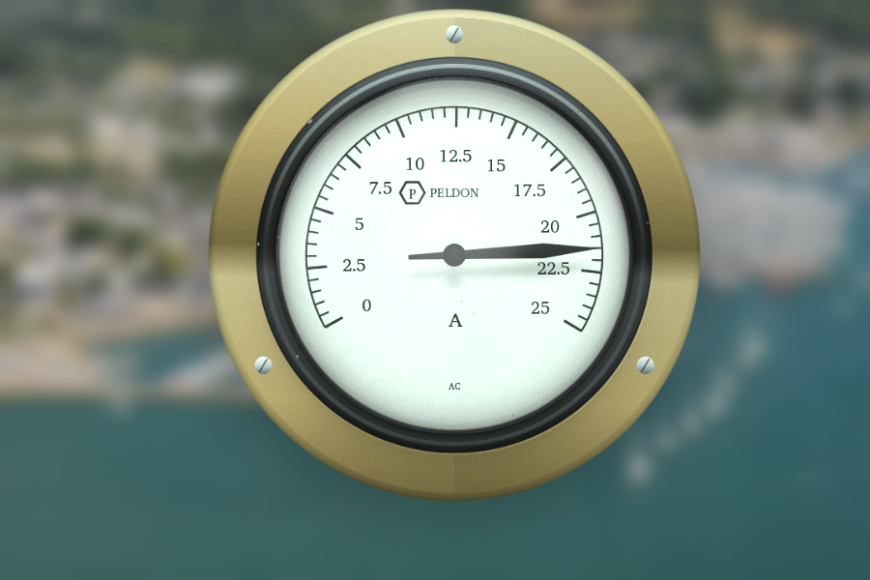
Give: 21.5; A
